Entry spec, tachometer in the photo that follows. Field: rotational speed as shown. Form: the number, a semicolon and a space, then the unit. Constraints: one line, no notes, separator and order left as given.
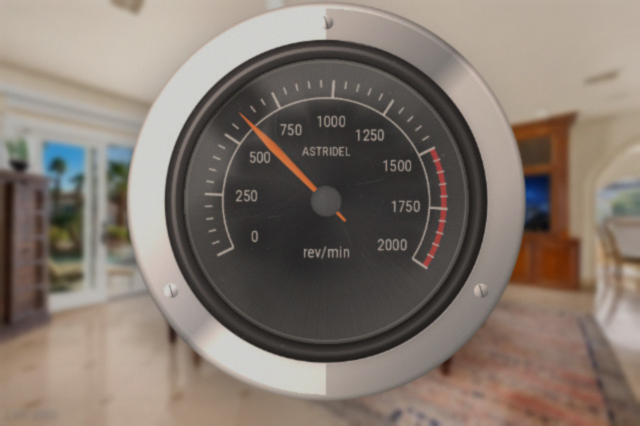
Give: 600; rpm
